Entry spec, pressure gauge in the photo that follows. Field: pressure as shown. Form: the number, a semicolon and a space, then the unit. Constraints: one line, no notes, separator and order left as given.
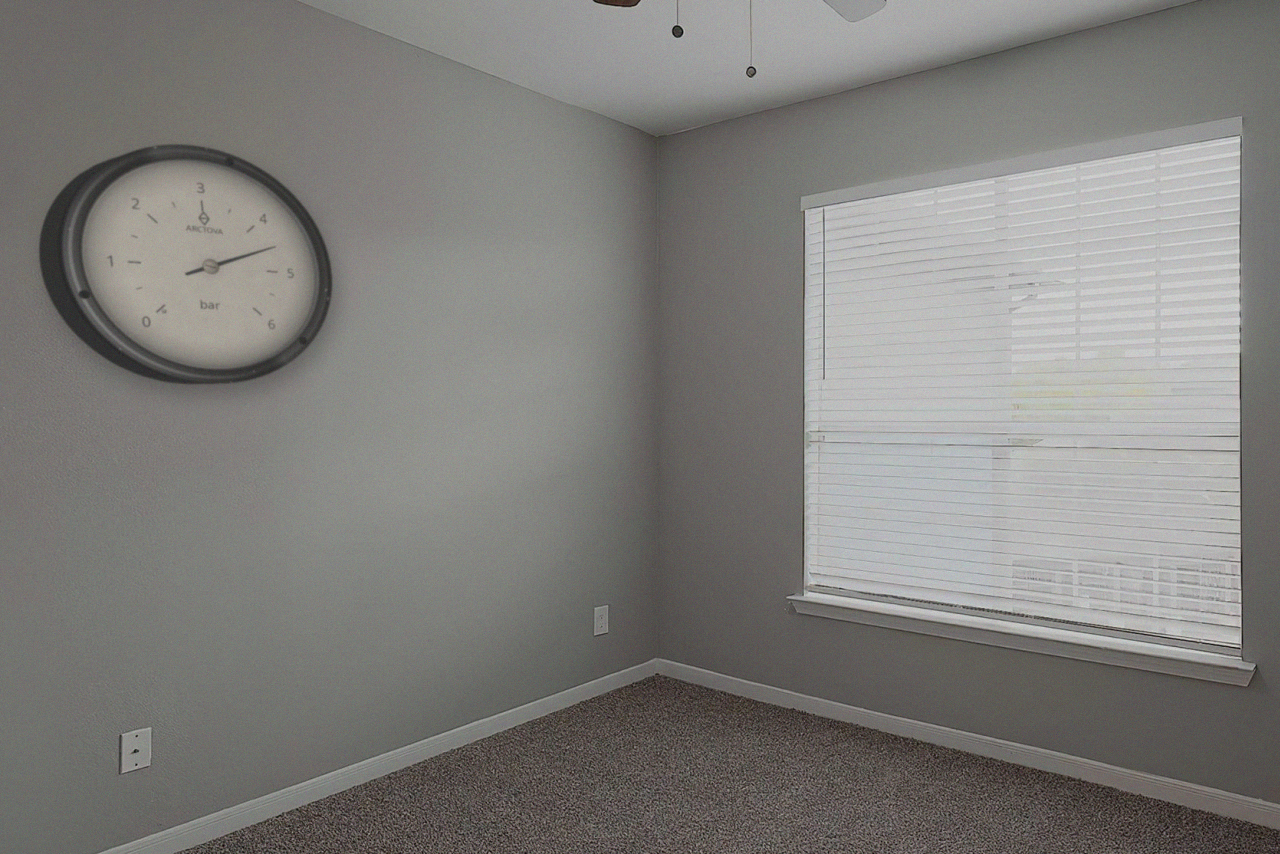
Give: 4.5; bar
